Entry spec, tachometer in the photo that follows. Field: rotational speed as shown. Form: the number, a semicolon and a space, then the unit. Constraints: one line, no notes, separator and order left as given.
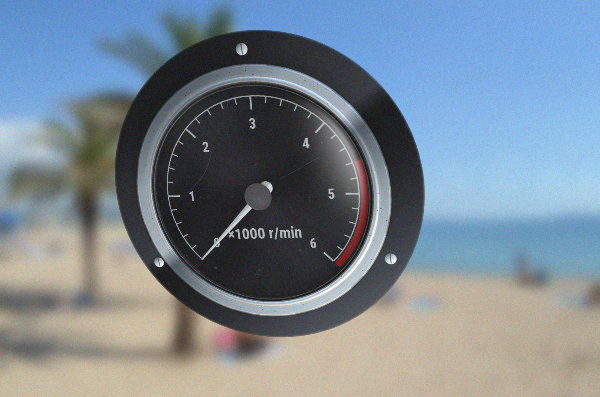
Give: 0; rpm
